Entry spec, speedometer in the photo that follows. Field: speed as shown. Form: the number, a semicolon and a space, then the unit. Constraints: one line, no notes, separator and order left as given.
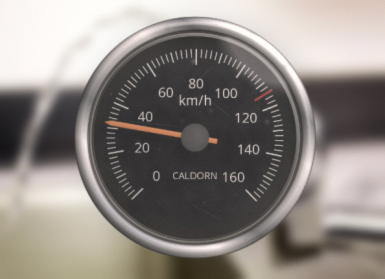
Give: 32; km/h
